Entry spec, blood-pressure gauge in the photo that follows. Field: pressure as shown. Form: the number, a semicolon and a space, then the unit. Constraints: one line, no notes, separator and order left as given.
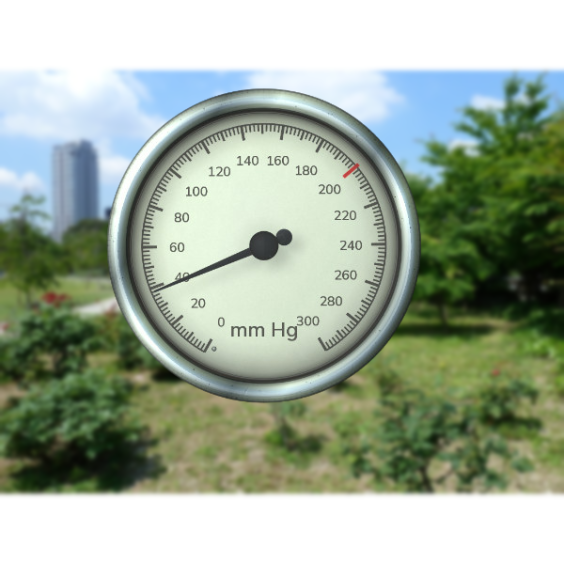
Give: 38; mmHg
